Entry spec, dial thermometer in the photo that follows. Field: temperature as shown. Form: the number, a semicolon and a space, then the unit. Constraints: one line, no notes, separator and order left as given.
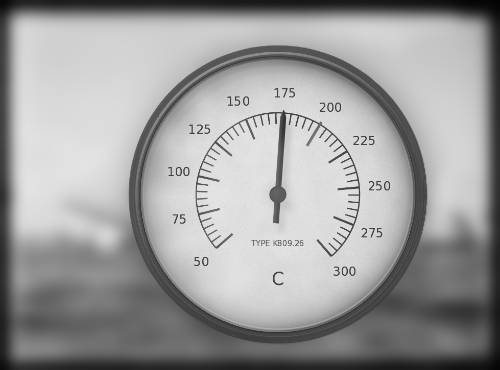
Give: 175; °C
